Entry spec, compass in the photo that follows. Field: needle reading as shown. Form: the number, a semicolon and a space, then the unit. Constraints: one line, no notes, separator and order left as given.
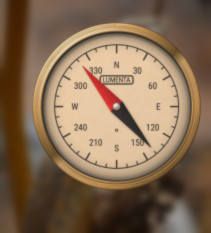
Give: 320; °
